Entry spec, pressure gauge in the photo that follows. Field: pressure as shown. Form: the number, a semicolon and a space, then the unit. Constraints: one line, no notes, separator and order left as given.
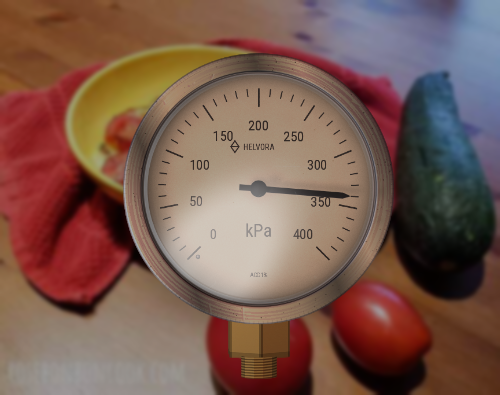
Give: 340; kPa
